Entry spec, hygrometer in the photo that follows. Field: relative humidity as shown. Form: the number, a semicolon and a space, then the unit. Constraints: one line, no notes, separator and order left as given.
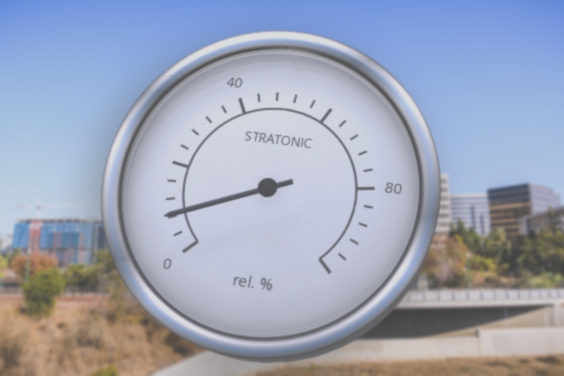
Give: 8; %
